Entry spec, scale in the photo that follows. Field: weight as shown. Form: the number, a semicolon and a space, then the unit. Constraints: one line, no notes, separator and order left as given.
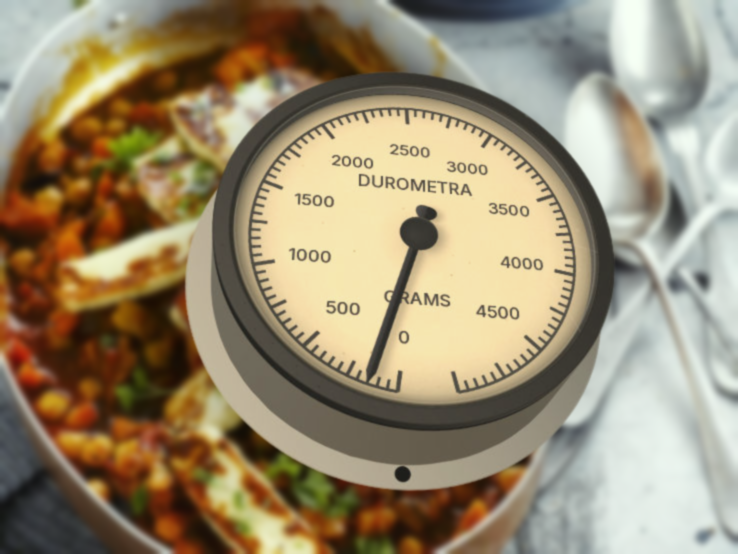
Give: 150; g
